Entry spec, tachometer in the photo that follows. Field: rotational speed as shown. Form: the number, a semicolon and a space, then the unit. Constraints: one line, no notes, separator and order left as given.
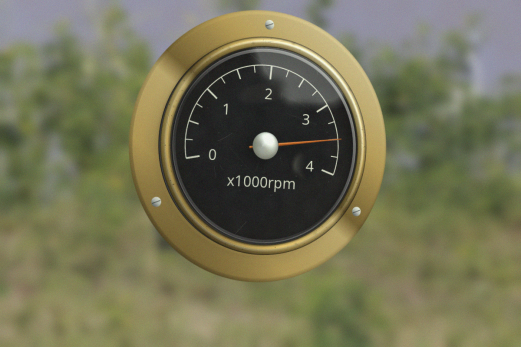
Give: 3500; rpm
